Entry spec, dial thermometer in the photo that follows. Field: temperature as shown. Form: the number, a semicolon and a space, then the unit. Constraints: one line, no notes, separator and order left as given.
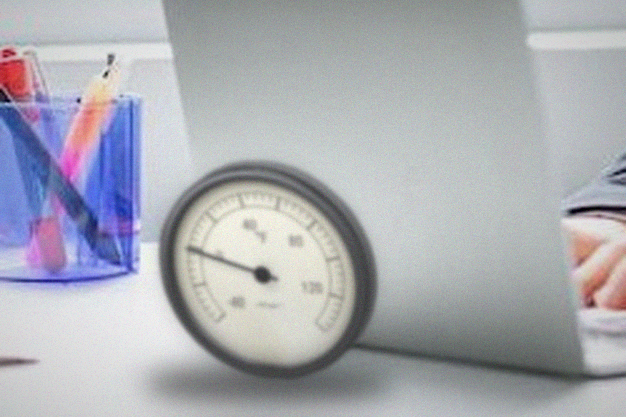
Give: 0; °F
